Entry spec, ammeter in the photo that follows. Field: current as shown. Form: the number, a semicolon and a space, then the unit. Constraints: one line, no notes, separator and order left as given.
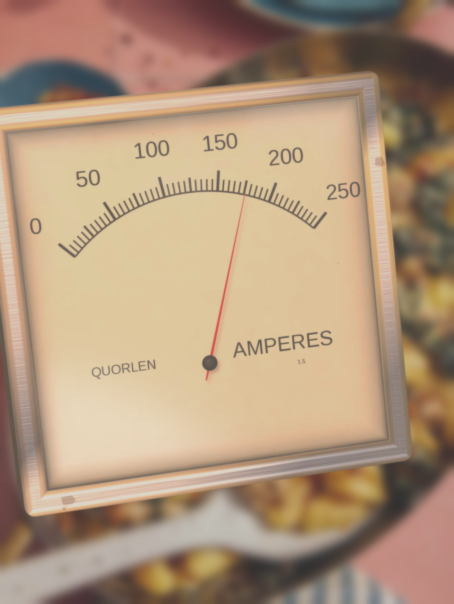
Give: 175; A
